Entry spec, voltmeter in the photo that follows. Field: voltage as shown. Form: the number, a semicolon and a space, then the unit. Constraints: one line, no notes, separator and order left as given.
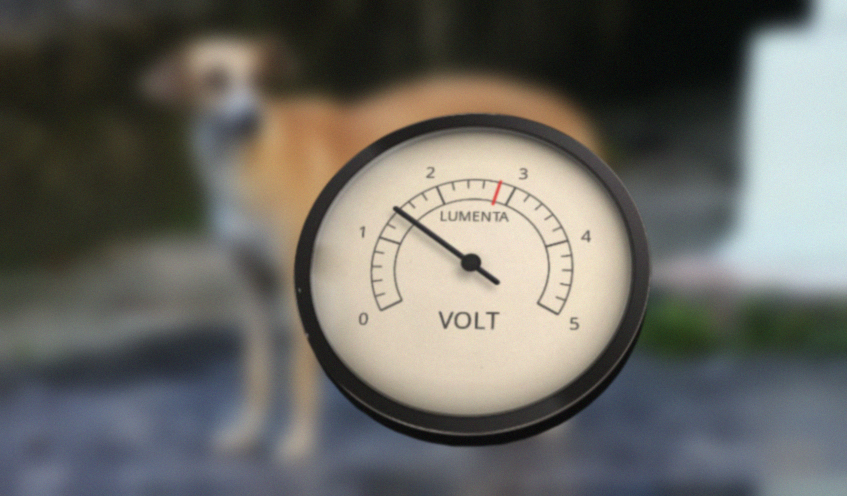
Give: 1.4; V
